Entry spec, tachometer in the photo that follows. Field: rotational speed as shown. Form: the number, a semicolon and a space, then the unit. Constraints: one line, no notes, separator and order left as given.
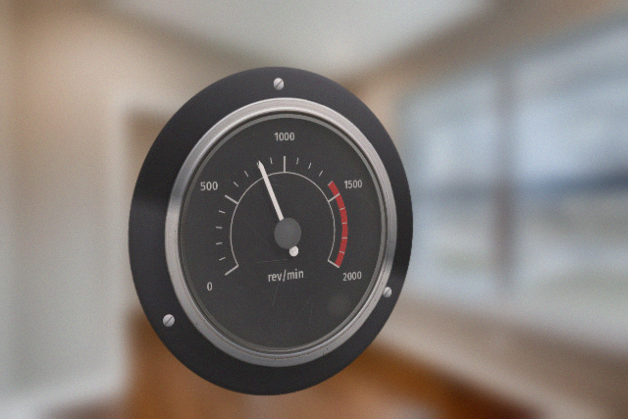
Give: 800; rpm
